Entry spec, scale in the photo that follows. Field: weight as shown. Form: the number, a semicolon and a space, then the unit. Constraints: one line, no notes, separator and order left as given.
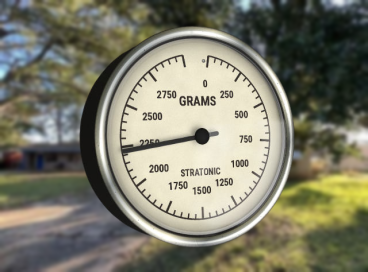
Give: 2225; g
